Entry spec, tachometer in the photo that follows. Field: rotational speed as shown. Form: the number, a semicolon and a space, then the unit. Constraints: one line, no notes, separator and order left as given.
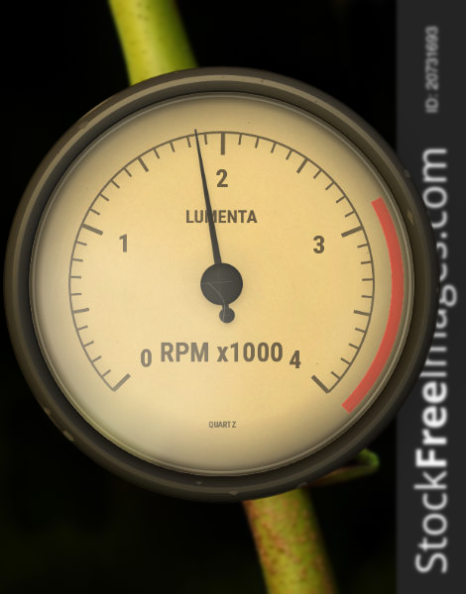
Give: 1850; rpm
